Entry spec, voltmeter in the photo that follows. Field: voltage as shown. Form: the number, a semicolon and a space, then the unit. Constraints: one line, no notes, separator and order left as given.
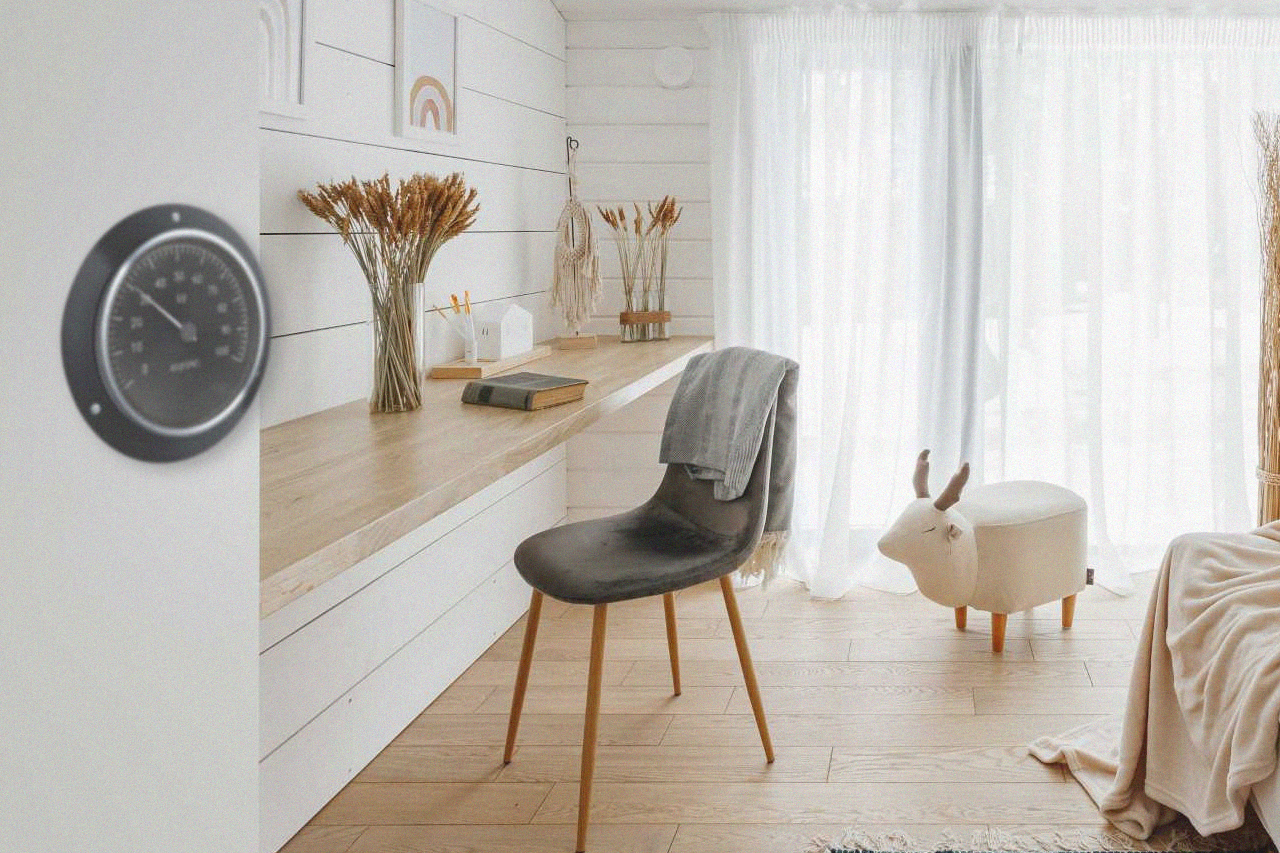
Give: 30; kV
